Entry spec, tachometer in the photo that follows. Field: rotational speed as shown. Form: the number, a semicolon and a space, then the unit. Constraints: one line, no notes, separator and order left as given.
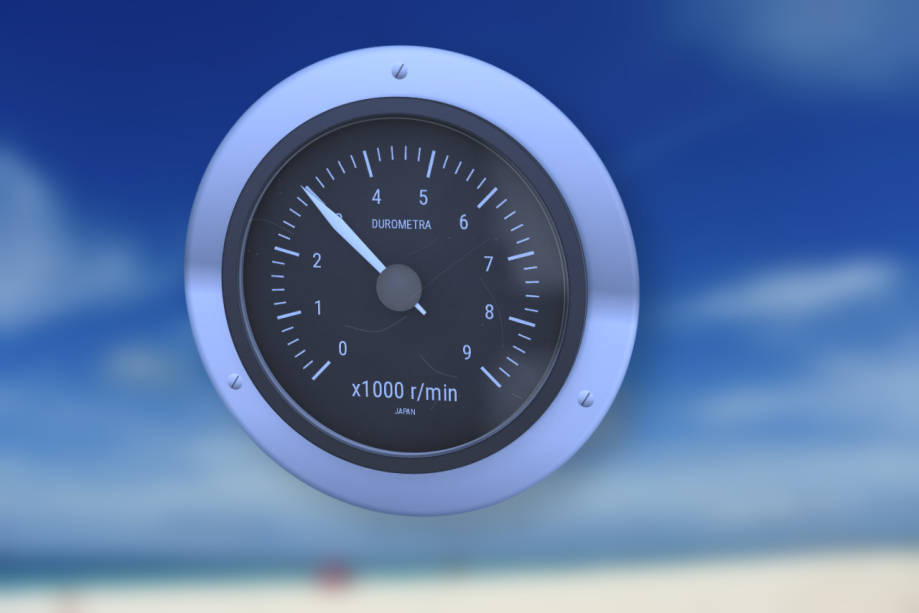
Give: 3000; rpm
